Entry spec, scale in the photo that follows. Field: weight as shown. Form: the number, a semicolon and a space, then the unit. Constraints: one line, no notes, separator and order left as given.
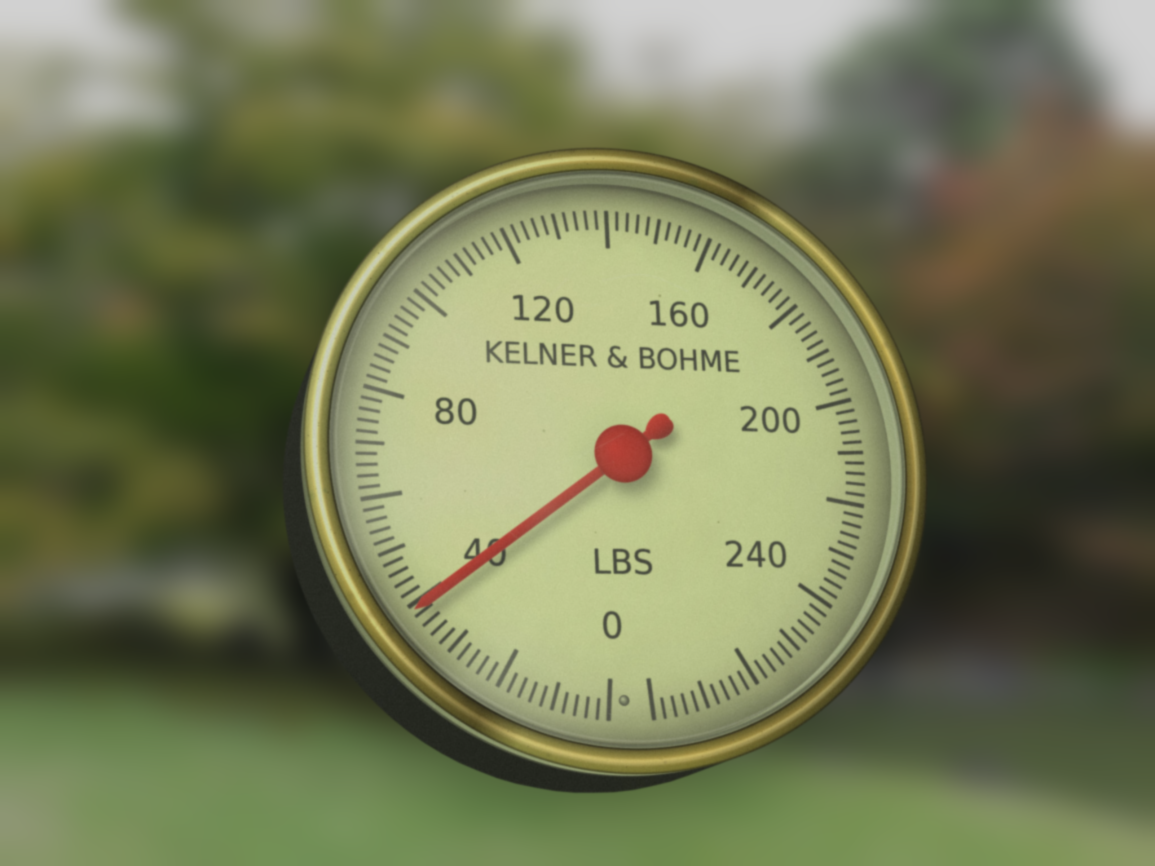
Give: 39; lb
